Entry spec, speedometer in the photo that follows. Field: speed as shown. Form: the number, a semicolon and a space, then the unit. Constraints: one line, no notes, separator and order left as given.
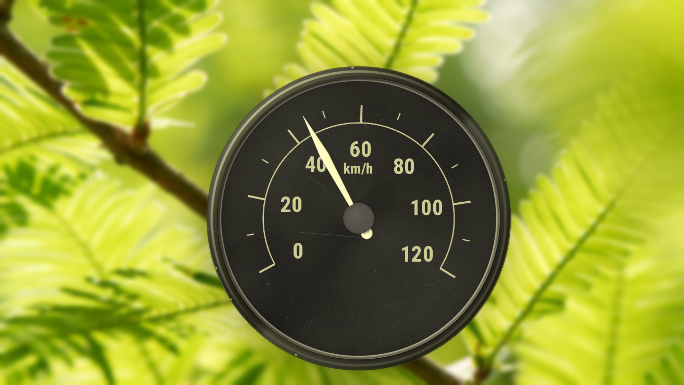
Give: 45; km/h
